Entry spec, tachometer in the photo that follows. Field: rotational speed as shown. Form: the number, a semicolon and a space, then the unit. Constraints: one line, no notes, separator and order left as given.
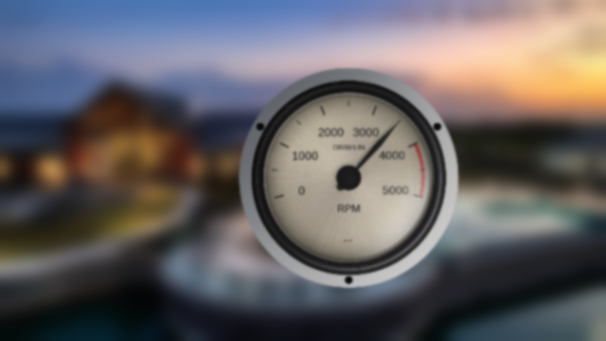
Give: 3500; rpm
